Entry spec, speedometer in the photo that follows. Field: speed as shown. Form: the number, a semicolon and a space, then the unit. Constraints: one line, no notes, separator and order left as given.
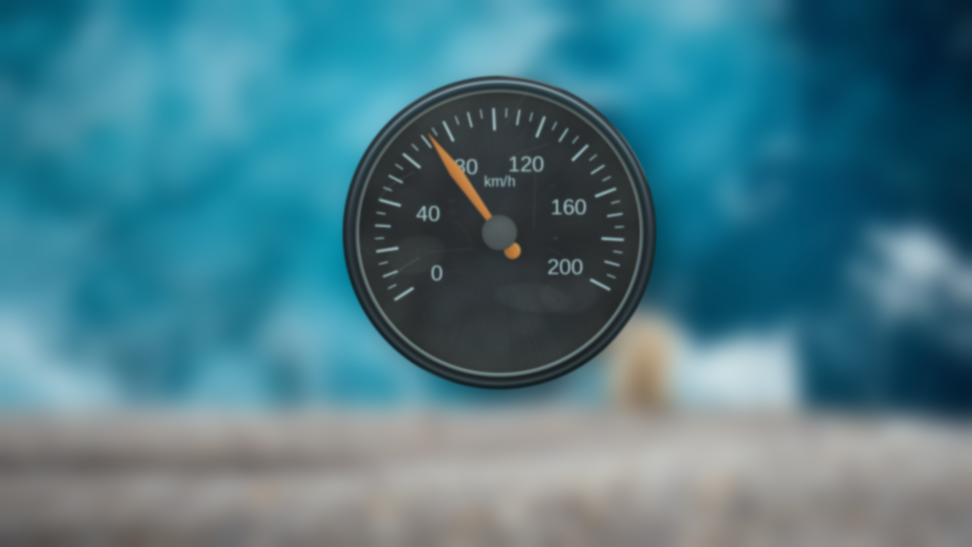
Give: 72.5; km/h
